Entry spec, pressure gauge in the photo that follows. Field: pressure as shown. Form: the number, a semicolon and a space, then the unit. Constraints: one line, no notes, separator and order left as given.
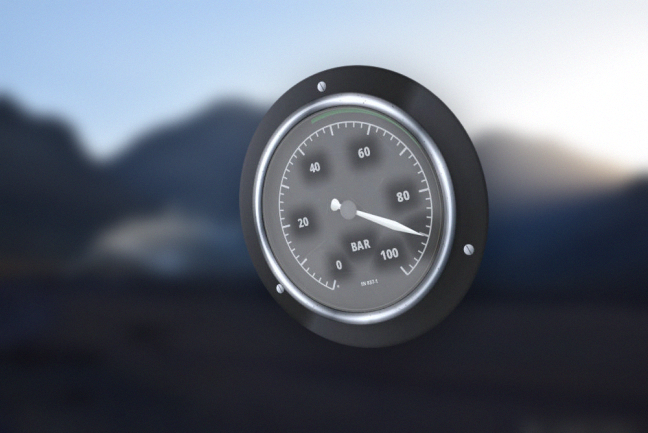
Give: 90; bar
